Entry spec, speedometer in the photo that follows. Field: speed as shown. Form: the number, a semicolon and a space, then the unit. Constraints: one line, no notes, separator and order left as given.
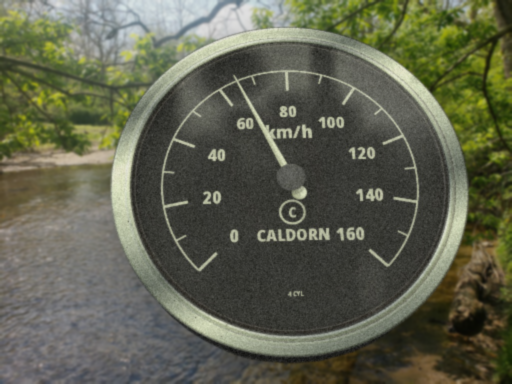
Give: 65; km/h
